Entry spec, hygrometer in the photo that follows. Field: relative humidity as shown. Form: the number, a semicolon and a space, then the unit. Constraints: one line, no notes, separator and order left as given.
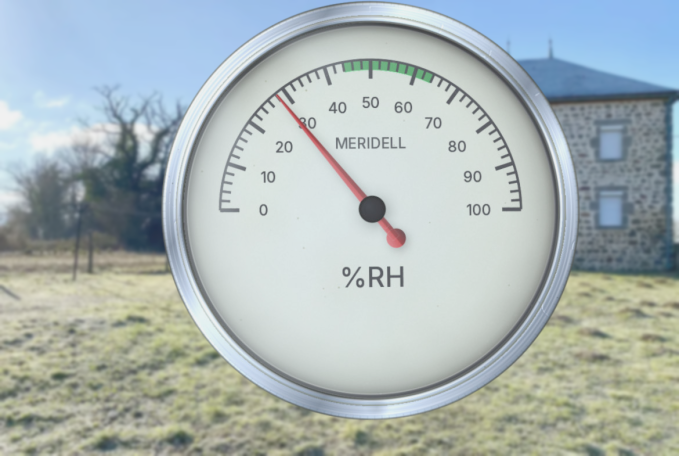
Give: 28; %
